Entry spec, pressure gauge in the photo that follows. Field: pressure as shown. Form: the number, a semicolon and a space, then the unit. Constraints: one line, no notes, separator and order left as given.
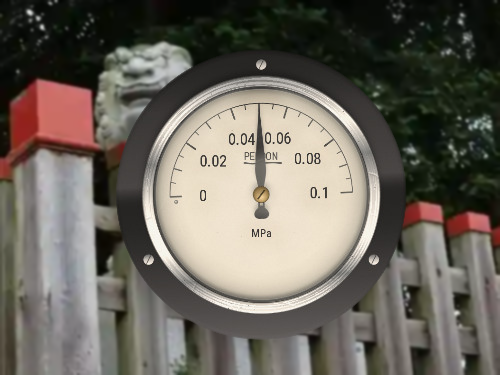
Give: 0.05; MPa
